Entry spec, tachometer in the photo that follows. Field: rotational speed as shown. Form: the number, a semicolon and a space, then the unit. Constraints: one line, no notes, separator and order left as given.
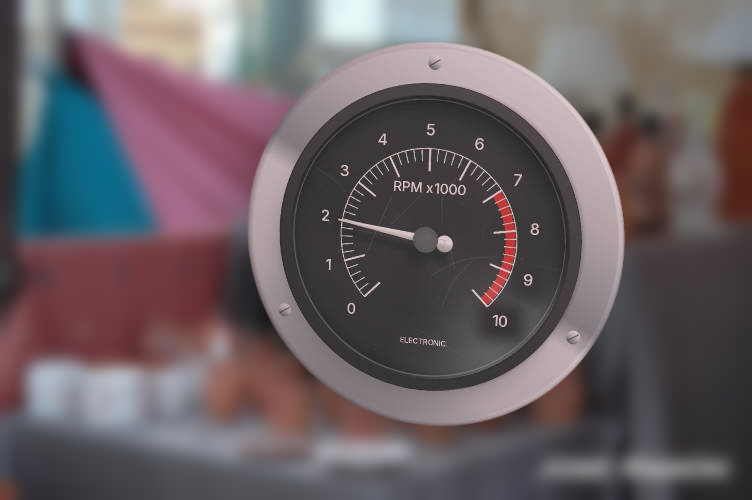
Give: 2000; rpm
